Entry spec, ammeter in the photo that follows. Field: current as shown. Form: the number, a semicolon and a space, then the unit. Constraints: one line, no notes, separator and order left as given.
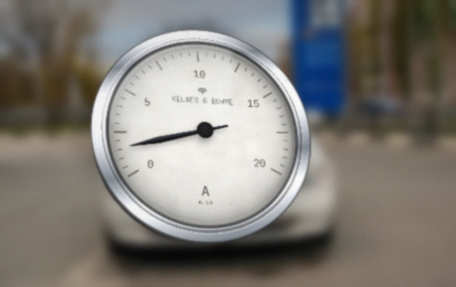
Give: 1.5; A
